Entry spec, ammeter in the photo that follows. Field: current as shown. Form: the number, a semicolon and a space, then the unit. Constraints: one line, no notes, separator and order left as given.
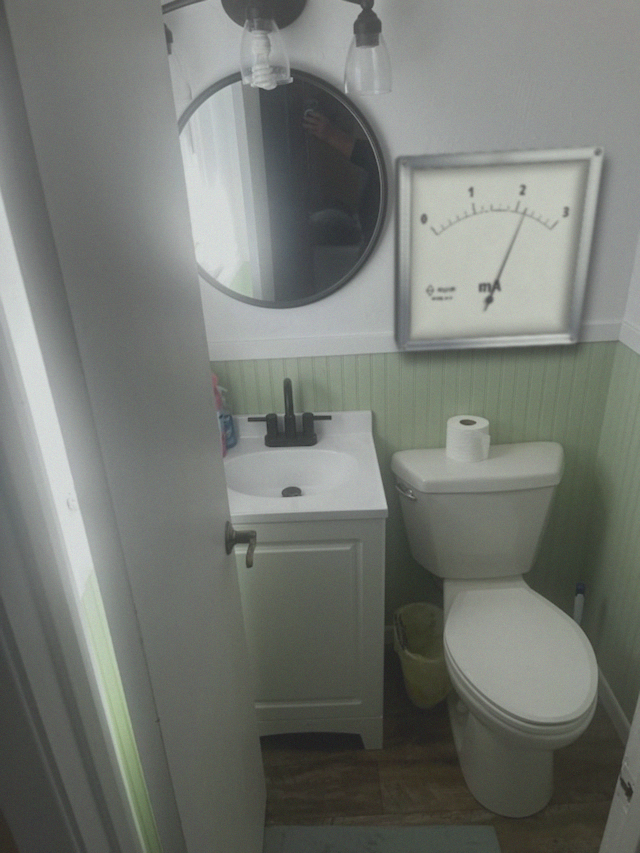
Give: 2.2; mA
